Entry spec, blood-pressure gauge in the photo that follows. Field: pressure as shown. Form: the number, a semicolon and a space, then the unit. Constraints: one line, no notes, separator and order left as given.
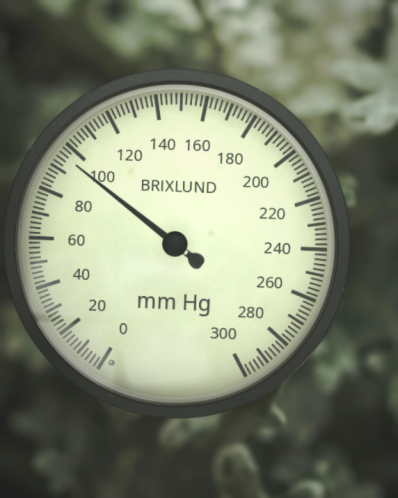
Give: 96; mmHg
